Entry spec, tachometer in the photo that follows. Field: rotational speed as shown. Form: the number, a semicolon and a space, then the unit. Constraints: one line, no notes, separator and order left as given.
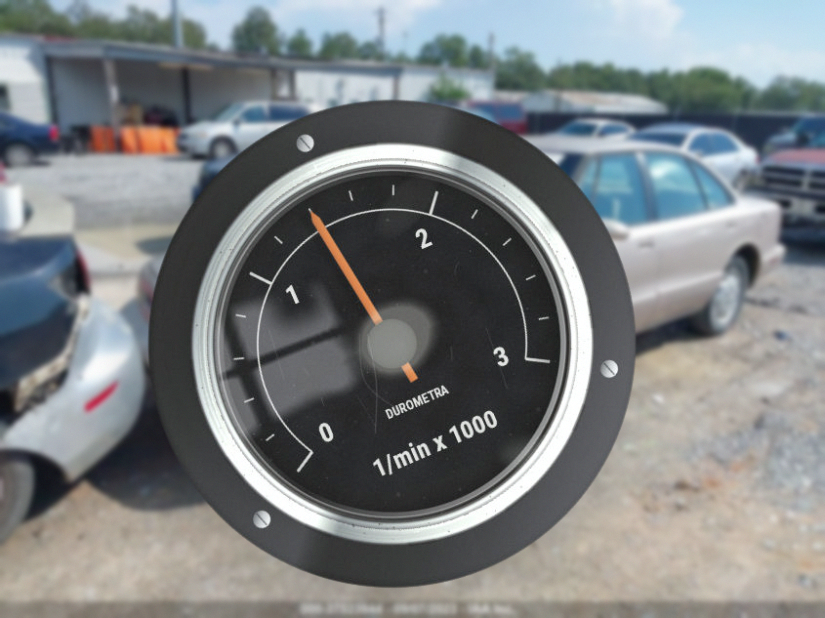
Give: 1400; rpm
